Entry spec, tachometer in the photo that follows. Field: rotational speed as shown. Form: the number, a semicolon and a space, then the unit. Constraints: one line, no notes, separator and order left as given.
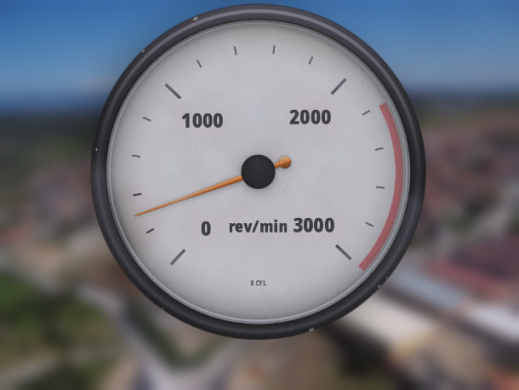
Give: 300; rpm
